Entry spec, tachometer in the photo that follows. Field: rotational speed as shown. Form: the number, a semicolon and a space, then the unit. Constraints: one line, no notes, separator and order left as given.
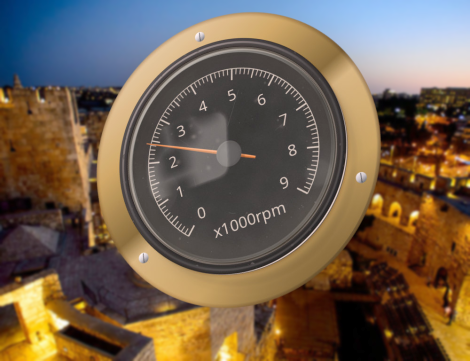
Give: 2400; rpm
